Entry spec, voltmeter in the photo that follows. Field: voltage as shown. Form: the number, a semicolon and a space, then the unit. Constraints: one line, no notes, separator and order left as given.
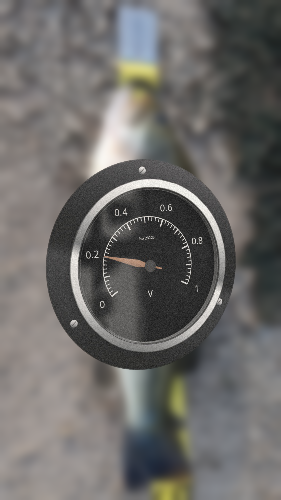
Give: 0.2; V
